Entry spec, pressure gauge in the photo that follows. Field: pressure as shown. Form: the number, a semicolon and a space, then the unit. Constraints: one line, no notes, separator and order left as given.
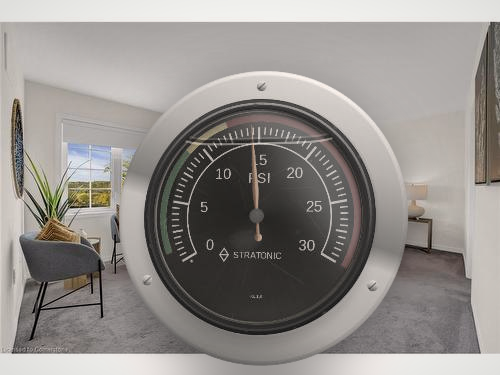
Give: 14.5; psi
